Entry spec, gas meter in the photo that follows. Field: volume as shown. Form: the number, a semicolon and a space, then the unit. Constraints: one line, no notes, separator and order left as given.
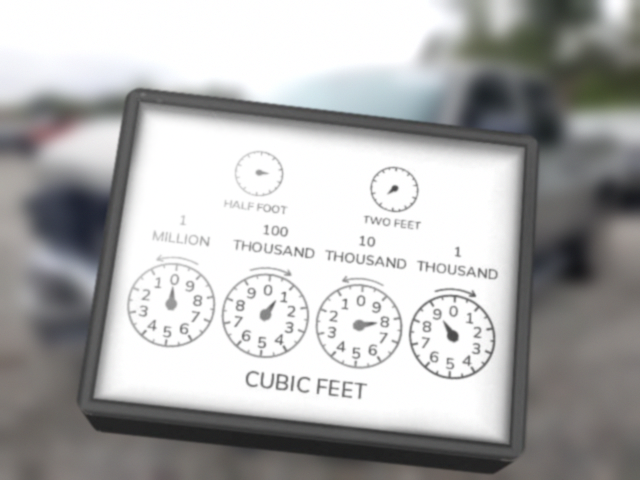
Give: 7900; ft³
